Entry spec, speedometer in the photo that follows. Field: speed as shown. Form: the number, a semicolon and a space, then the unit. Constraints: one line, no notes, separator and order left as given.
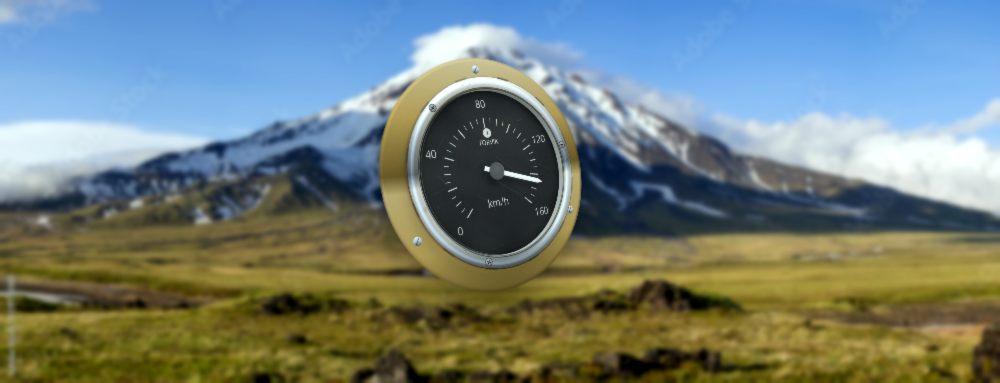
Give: 145; km/h
